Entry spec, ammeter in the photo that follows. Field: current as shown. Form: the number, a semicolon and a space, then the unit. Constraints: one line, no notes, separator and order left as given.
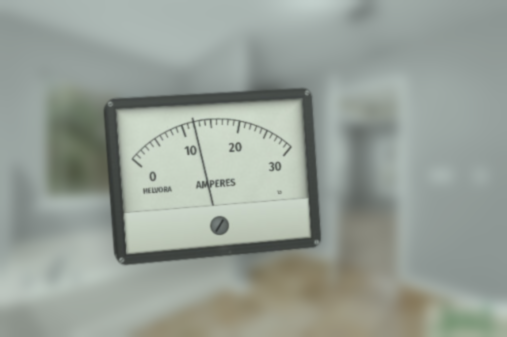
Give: 12; A
